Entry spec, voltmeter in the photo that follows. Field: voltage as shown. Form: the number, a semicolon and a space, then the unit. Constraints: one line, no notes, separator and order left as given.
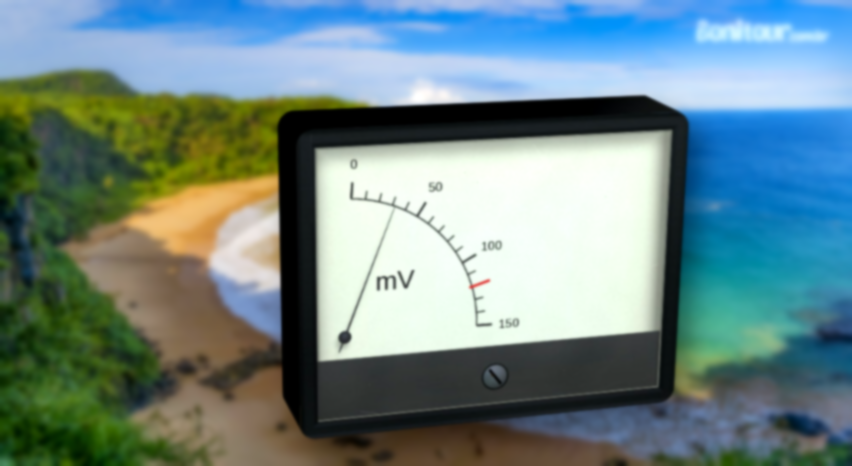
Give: 30; mV
